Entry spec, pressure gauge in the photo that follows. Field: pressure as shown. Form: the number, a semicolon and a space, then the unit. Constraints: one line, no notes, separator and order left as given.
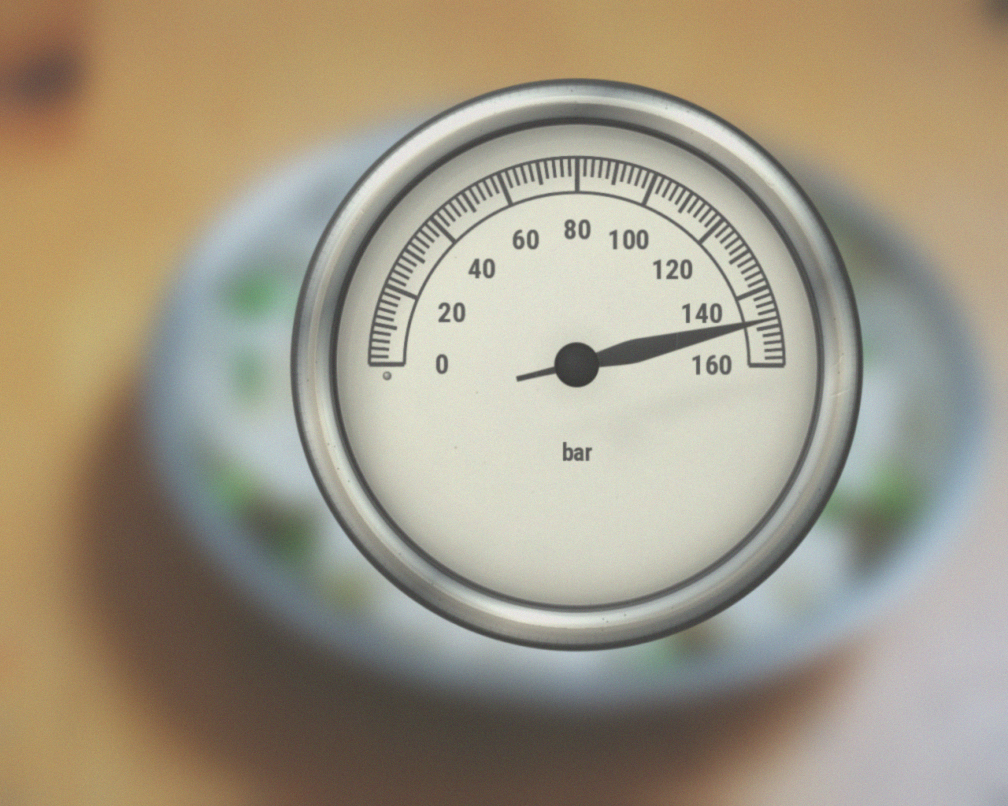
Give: 148; bar
